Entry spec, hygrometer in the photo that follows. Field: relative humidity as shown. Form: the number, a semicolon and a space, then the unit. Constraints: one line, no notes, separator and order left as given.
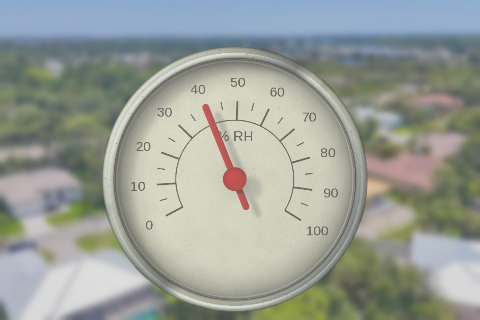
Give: 40; %
